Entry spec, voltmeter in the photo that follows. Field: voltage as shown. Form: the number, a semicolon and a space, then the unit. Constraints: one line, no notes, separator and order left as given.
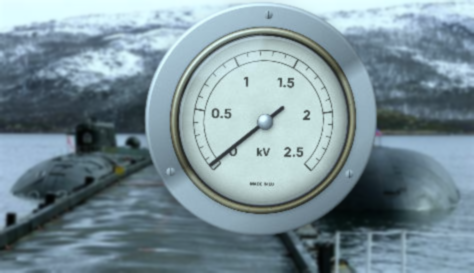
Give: 0.05; kV
